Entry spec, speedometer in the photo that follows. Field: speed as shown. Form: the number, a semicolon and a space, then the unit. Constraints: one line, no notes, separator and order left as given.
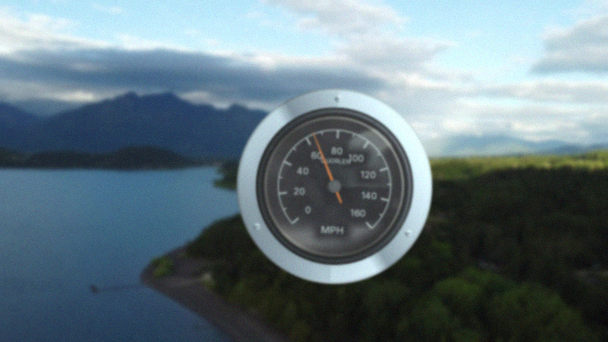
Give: 65; mph
